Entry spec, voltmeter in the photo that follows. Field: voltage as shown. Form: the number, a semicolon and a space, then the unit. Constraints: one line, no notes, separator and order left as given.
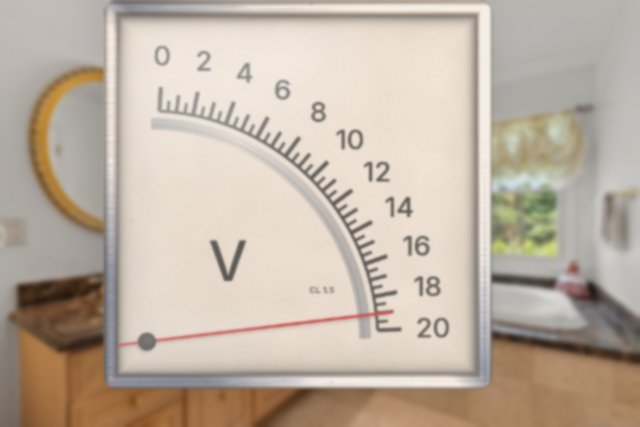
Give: 19; V
